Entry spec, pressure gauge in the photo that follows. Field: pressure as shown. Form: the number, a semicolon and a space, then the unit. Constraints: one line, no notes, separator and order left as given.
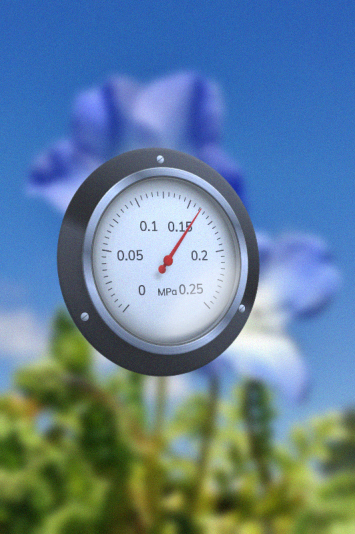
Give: 0.16; MPa
